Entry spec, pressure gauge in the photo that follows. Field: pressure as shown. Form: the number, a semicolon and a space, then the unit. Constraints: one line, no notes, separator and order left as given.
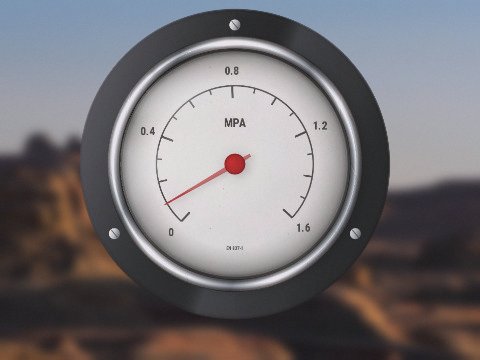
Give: 0.1; MPa
